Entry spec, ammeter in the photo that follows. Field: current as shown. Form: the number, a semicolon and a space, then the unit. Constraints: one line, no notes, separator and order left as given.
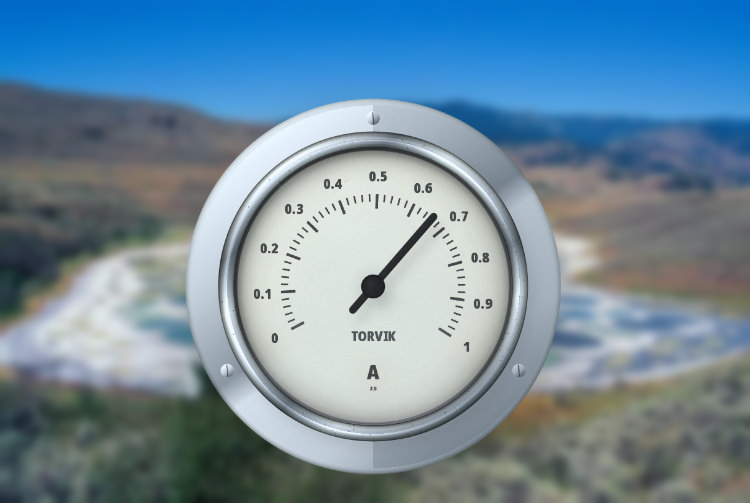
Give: 0.66; A
